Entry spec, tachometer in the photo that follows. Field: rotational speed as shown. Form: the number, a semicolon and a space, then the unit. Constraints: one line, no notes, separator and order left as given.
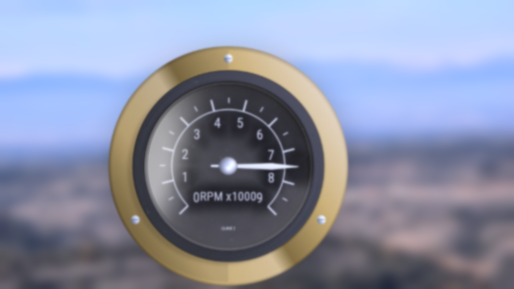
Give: 7500; rpm
